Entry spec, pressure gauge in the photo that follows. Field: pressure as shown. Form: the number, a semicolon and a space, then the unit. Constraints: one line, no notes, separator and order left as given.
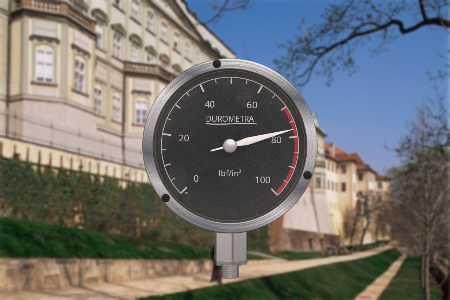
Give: 77.5; psi
